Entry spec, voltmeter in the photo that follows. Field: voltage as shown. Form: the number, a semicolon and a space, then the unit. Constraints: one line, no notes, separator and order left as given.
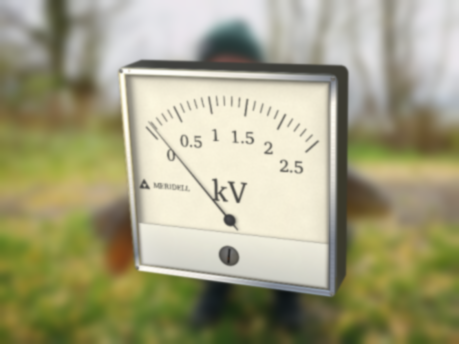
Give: 0.1; kV
